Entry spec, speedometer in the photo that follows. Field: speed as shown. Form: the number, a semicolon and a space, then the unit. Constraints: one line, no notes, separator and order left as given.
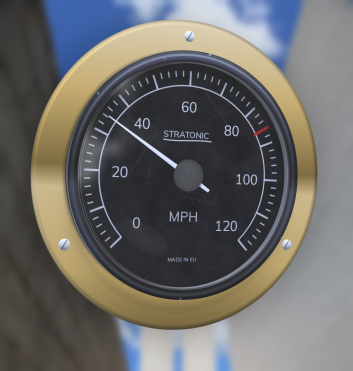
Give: 34; mph
